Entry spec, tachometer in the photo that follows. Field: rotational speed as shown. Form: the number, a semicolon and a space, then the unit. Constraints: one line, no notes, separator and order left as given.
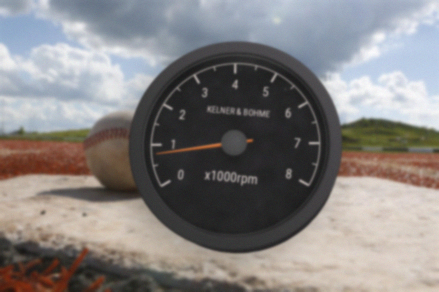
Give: 750; rpm
